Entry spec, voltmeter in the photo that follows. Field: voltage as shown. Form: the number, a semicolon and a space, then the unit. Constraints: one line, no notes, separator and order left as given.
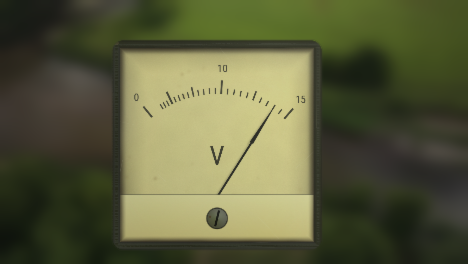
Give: 14; V
